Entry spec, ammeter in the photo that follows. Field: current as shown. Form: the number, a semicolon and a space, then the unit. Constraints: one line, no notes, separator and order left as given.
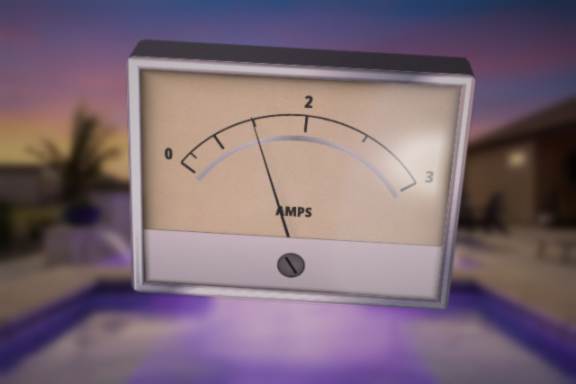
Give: 1.5; A
